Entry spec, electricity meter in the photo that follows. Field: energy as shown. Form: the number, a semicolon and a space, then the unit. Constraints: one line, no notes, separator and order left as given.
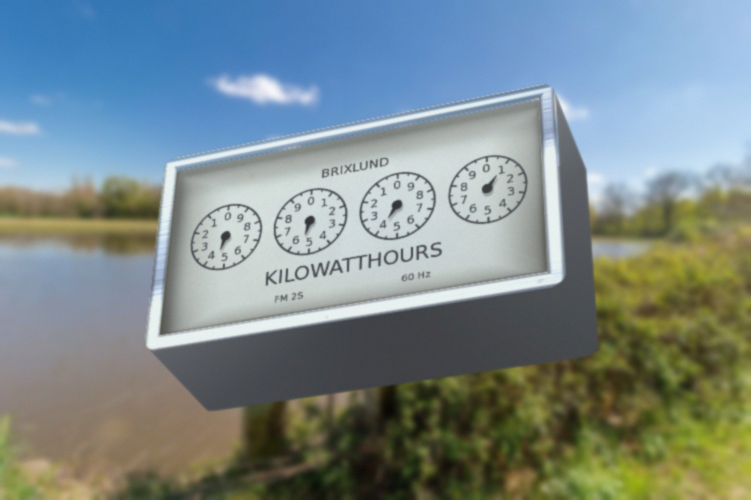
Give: 4541; kWh
